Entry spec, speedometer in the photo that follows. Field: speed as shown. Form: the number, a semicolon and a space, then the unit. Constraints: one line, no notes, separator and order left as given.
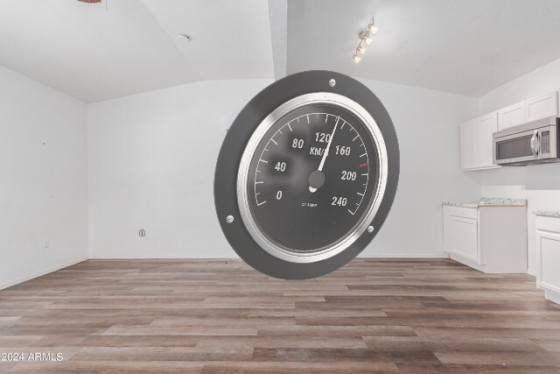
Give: 130; km/h
